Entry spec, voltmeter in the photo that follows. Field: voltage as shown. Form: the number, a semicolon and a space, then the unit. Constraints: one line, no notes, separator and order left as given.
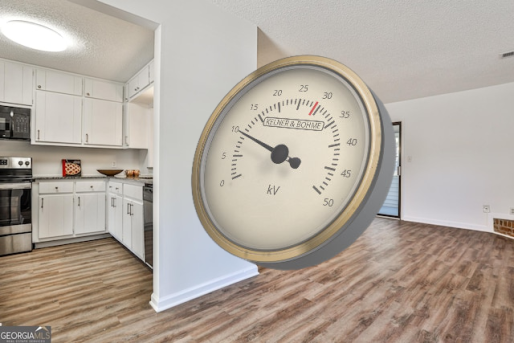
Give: 10; kV
